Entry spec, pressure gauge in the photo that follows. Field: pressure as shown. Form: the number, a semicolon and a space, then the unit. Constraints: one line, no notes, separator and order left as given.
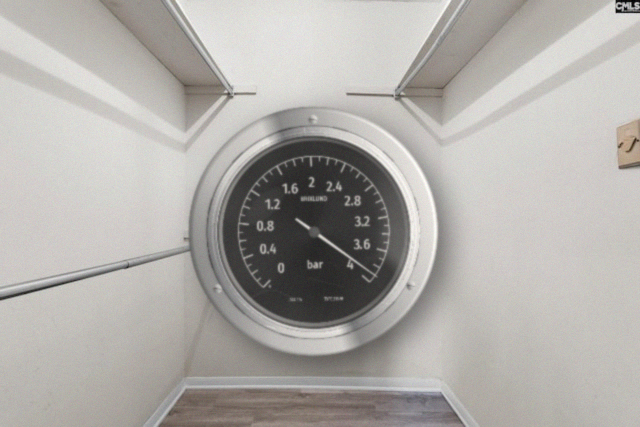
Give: 3.9; bar
